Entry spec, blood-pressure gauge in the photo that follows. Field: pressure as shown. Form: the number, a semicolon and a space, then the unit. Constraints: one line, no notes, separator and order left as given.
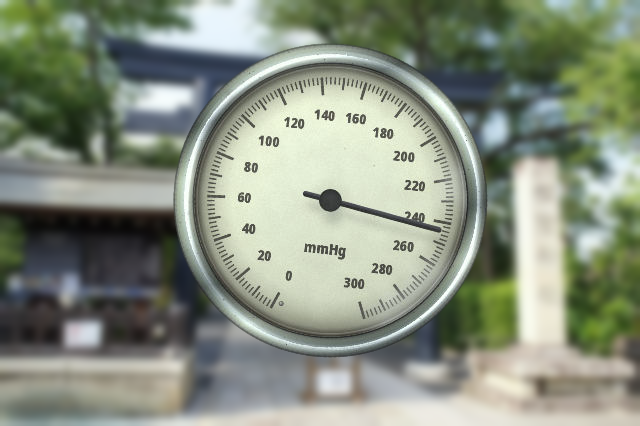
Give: 244; mmHg
